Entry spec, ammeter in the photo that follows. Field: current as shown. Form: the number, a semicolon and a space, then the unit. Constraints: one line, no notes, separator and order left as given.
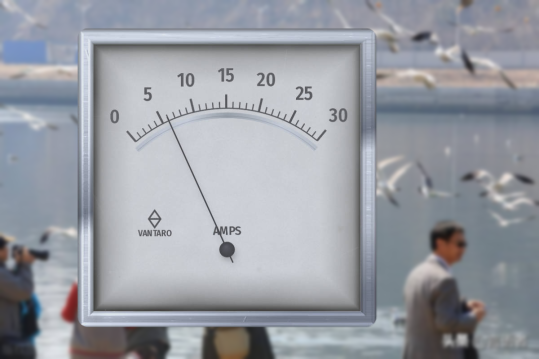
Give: 6; A
